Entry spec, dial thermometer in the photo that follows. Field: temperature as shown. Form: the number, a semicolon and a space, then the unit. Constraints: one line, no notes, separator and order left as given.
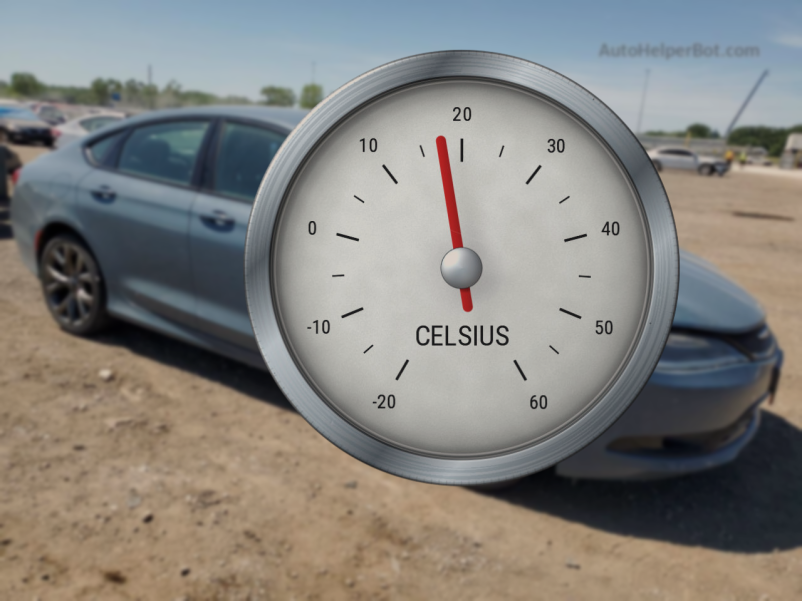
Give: 17.5; °C
